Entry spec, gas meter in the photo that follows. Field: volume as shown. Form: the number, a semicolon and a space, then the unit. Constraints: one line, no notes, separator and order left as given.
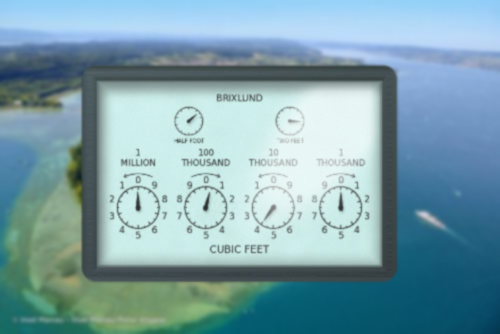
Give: 4000; ft³
